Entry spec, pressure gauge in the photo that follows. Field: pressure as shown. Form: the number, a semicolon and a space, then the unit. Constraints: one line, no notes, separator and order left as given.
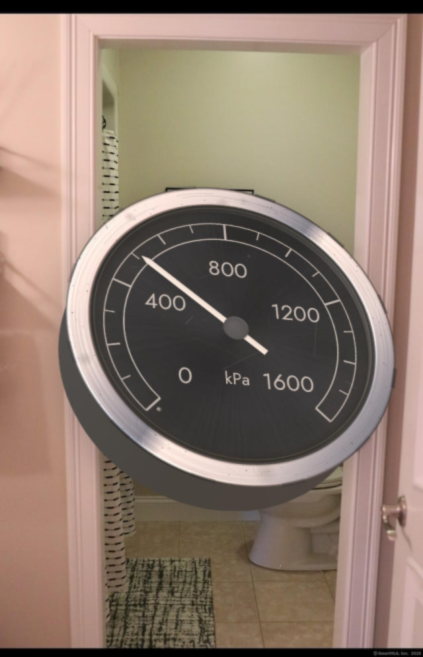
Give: 500; kPa
